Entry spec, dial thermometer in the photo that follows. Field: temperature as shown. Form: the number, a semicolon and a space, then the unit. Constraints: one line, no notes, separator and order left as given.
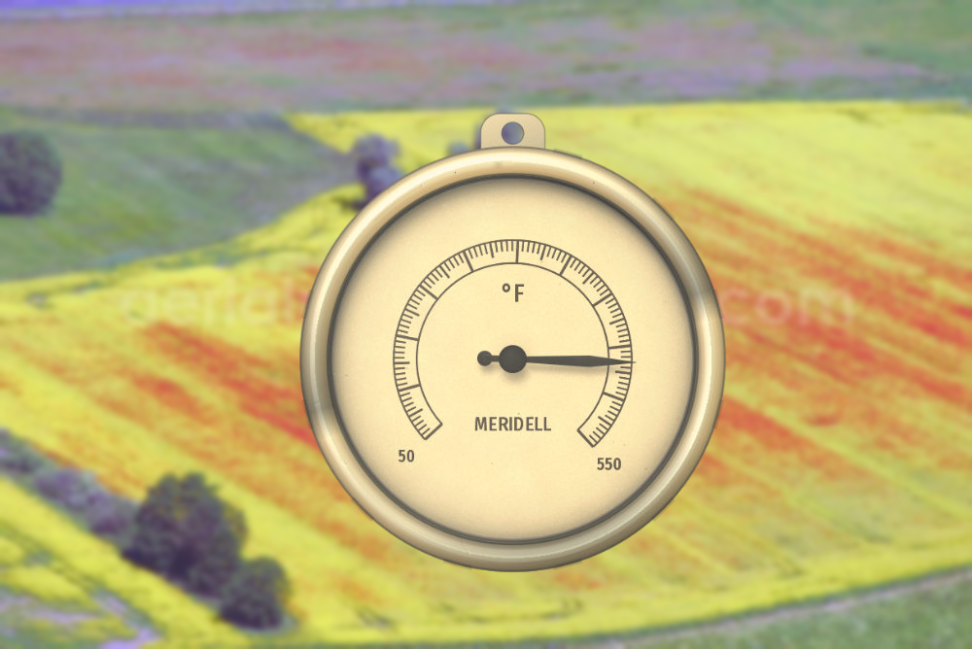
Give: 465; °F
